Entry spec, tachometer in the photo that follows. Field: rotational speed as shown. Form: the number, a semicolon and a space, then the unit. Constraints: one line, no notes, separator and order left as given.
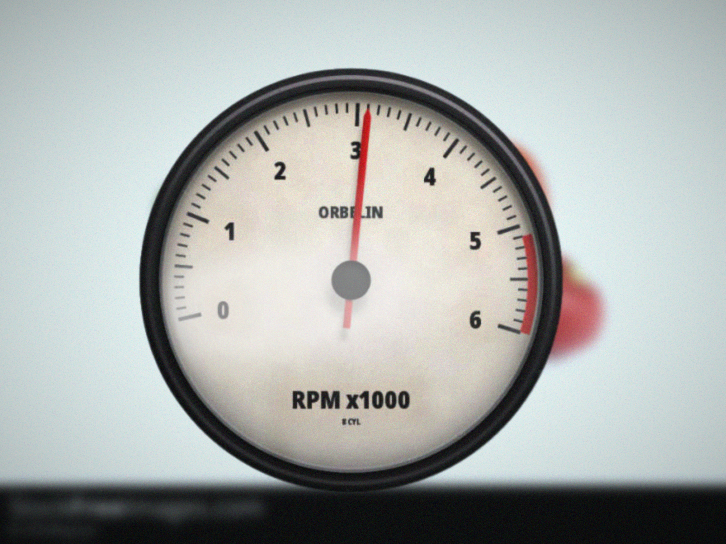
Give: 3100; rpm
